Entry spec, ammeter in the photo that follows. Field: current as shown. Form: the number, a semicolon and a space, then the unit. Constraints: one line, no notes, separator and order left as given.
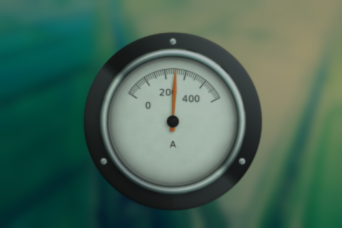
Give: 250; A
